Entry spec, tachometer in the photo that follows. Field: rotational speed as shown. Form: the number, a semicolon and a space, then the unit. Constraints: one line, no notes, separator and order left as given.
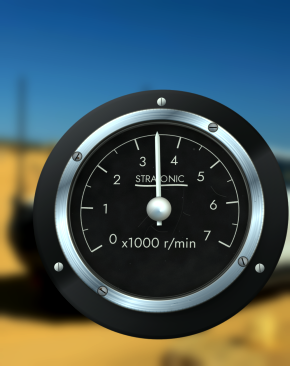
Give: 3500; rpm
